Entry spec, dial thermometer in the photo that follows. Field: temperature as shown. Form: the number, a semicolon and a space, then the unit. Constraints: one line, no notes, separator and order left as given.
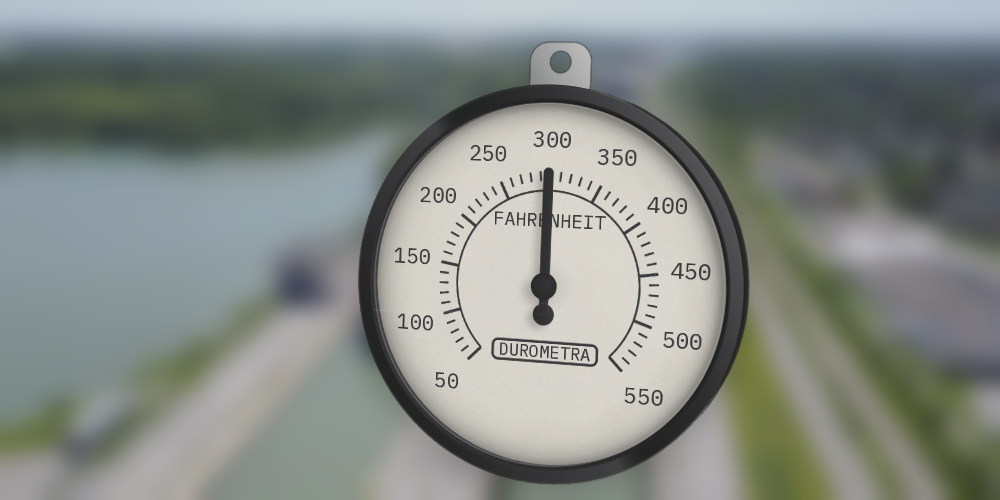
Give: 300; °F
